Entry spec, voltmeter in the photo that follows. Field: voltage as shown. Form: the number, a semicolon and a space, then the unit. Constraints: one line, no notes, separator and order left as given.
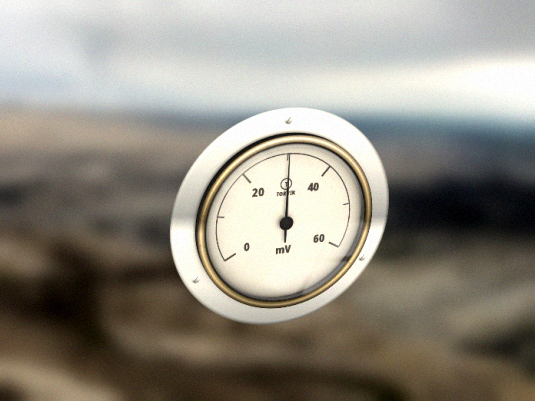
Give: 30; mV
